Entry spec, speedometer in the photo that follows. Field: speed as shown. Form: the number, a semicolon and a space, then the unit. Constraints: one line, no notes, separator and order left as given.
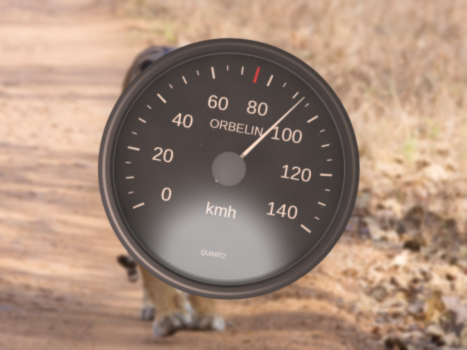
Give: 92.5; km/h
